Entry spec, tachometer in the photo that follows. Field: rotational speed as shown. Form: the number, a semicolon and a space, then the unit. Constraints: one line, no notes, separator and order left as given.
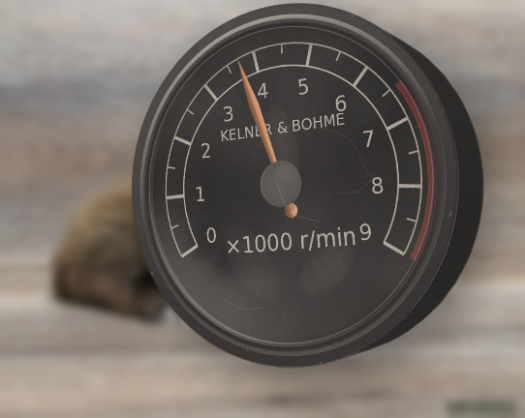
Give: 3750; rpm
